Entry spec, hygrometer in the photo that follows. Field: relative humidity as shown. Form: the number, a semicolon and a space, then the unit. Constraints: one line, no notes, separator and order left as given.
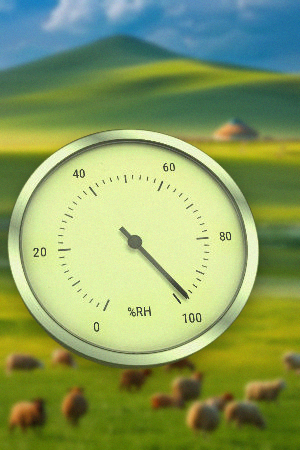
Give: 98; %
